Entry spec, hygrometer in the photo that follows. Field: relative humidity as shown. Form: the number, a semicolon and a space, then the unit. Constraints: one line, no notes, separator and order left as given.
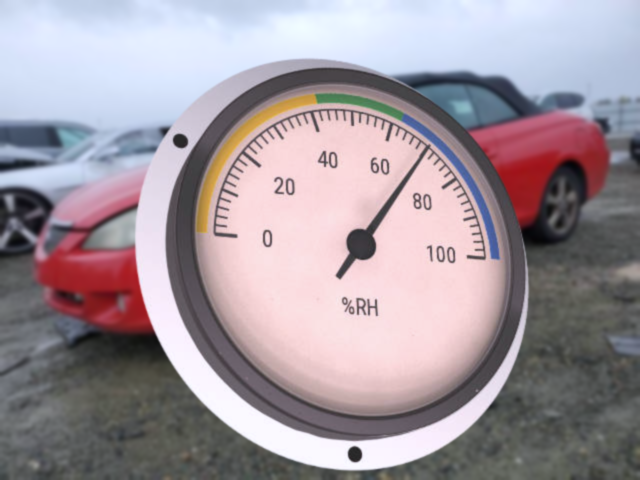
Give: 70; %
